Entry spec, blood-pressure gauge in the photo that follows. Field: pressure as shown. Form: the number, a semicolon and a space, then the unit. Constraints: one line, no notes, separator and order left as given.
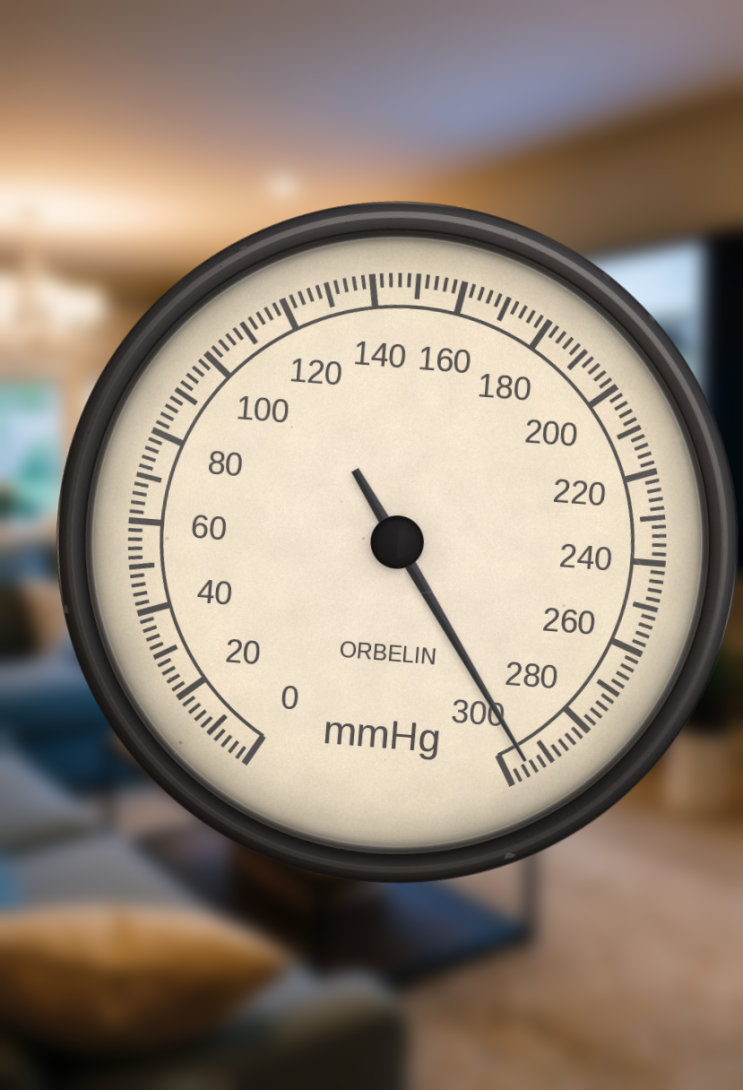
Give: 295; mmHg
